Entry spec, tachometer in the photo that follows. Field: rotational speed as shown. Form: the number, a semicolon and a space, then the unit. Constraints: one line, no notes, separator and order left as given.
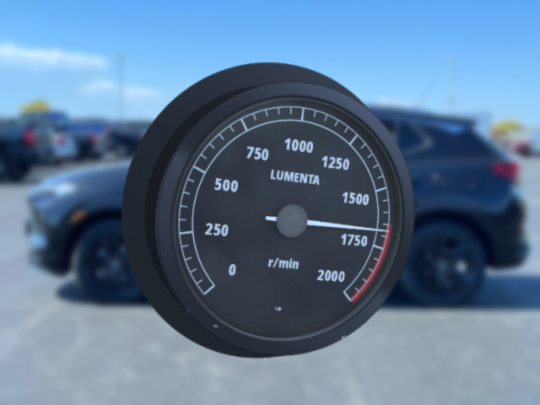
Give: 1675; rpm
